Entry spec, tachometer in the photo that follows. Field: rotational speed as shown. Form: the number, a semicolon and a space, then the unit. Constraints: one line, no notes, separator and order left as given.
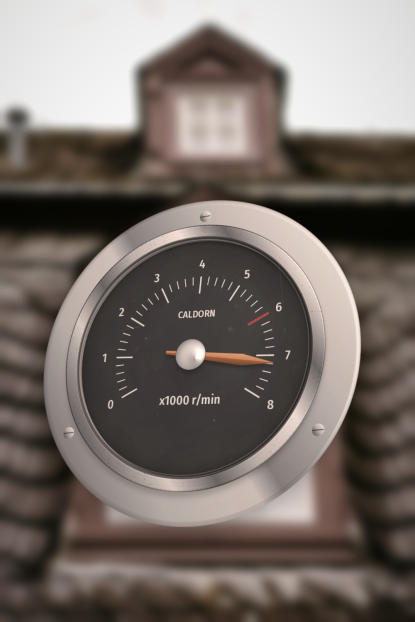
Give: 7200; rpm
